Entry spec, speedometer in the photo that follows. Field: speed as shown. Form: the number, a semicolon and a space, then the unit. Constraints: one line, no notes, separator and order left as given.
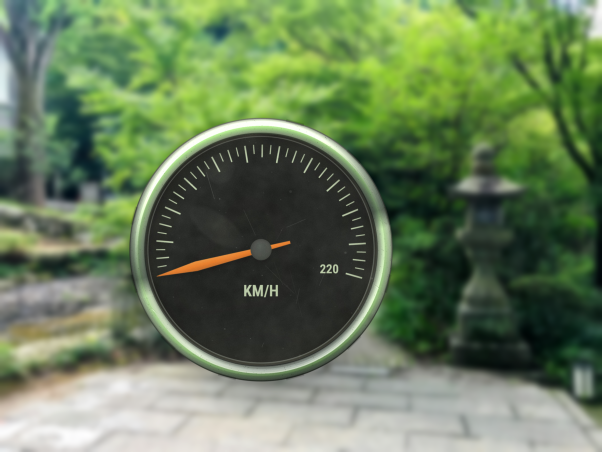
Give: 0; km/h
